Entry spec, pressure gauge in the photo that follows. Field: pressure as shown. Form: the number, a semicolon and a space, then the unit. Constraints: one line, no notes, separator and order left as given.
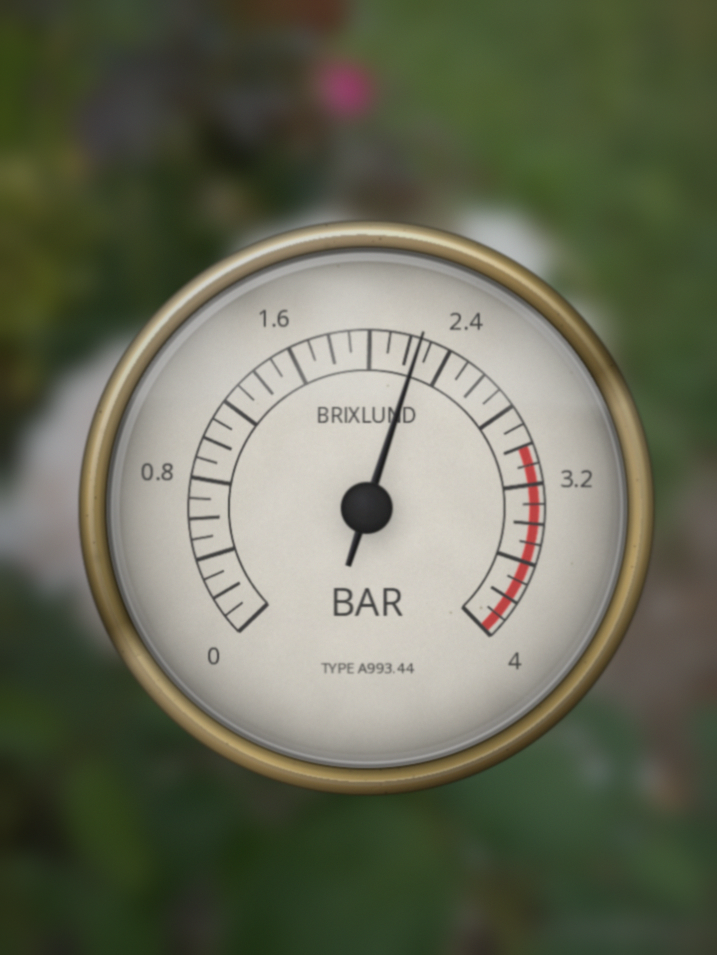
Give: 2.25; bar
